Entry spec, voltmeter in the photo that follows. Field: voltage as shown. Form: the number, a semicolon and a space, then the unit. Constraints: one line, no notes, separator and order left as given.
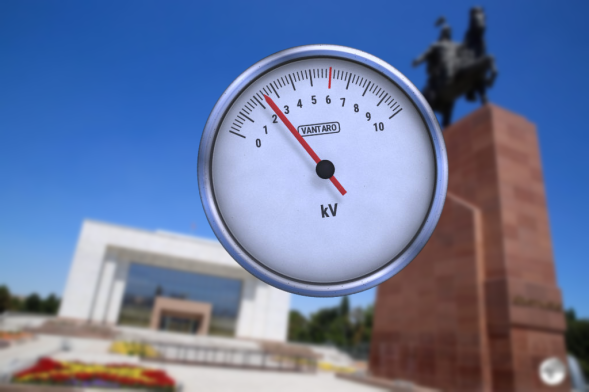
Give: 2.4; kV
